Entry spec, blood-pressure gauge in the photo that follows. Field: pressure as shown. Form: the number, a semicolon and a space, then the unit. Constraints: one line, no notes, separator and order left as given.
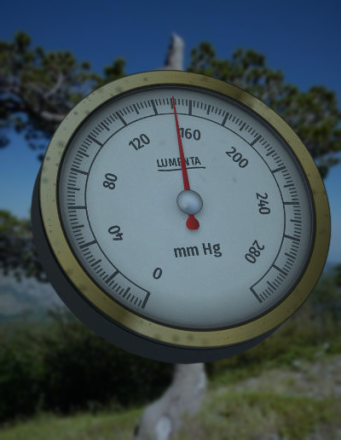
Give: 150; mmHg
